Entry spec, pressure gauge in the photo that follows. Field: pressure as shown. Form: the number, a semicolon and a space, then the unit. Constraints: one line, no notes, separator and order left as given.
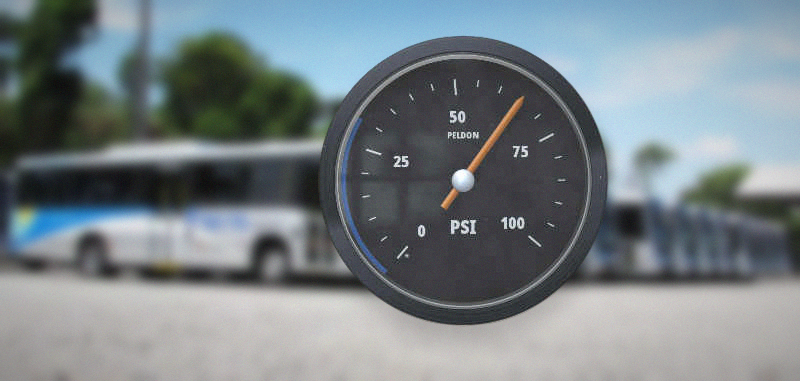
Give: 65; psi
